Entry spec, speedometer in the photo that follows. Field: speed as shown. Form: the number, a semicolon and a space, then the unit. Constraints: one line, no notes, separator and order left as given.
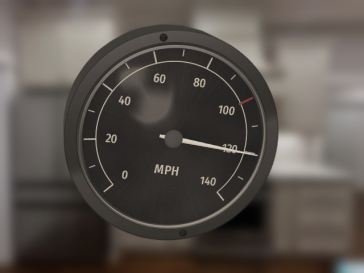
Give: 120; mph
